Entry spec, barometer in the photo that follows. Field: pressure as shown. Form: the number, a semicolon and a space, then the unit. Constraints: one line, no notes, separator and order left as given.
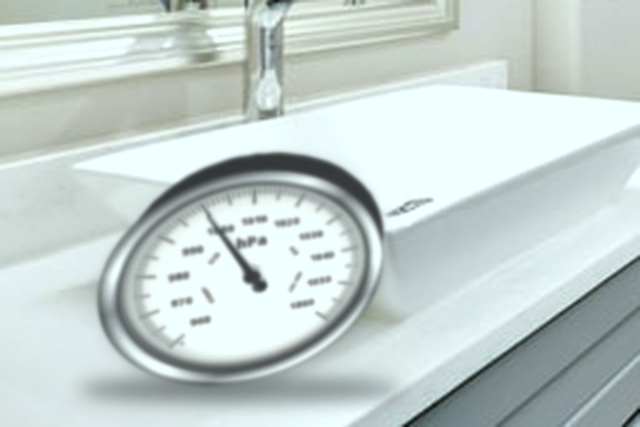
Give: 1000; hPa
